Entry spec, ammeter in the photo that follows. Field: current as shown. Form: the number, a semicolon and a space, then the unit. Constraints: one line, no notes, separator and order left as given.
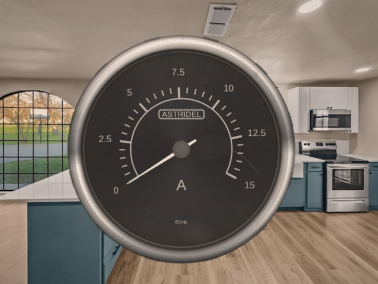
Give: 0; A
